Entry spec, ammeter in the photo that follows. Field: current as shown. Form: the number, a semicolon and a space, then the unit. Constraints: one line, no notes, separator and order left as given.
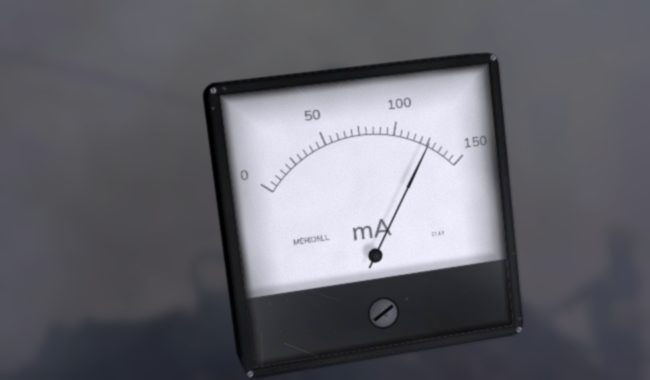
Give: 125; mA
